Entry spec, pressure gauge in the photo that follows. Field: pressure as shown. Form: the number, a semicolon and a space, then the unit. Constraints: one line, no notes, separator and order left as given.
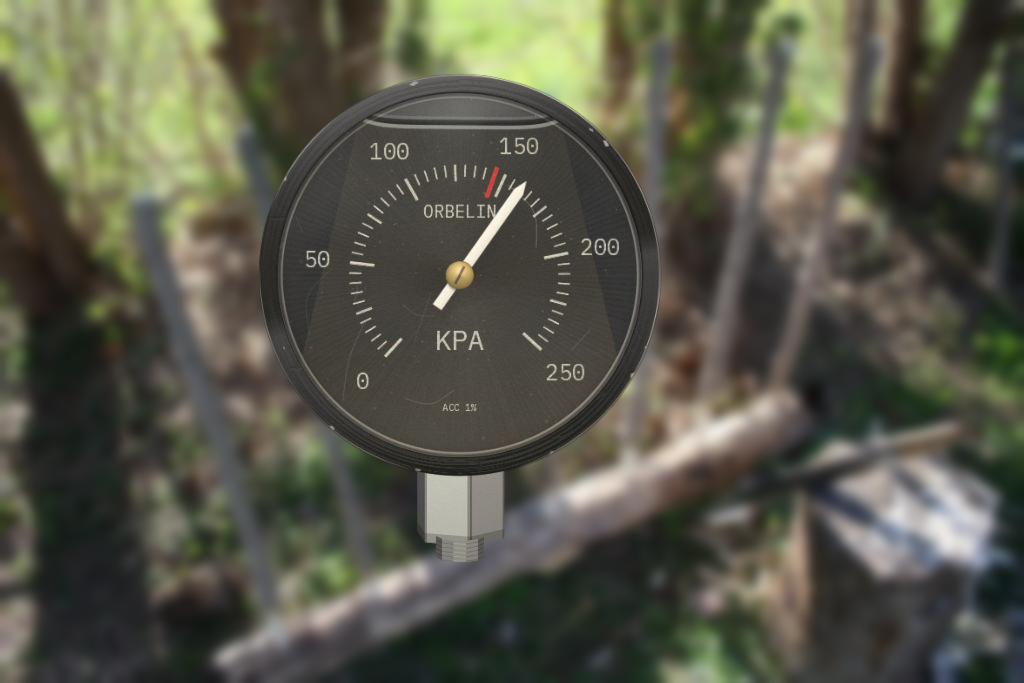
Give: 160; kPa
